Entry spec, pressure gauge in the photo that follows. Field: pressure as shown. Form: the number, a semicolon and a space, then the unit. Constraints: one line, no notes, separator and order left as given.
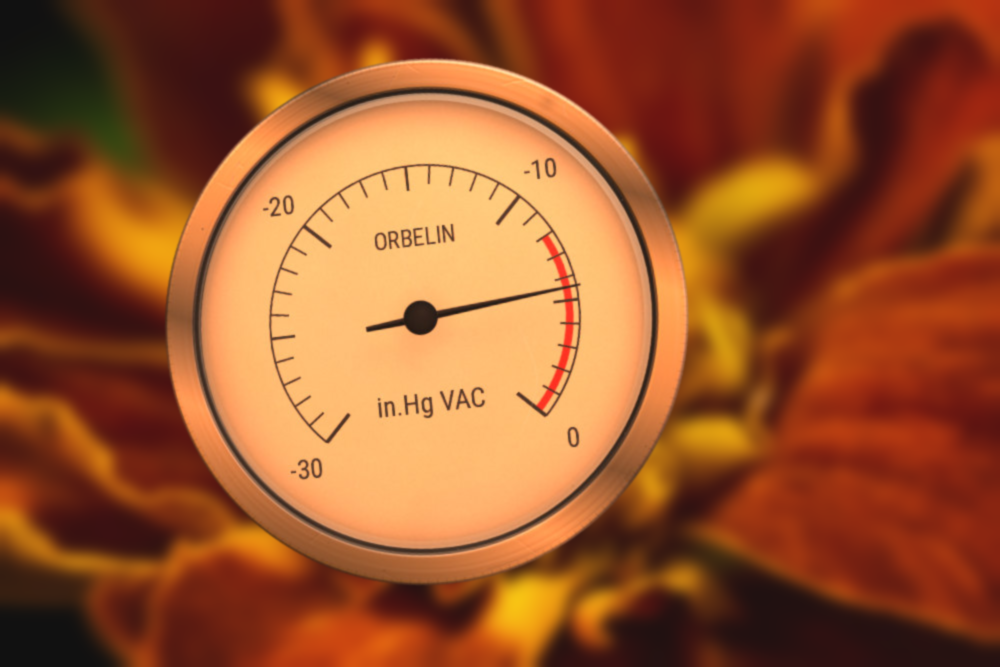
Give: -5.5; inHg
